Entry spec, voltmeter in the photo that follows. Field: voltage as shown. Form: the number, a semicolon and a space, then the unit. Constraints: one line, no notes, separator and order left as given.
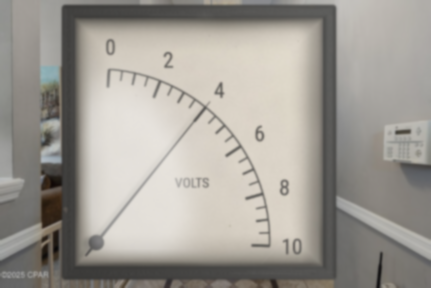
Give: 4; V
